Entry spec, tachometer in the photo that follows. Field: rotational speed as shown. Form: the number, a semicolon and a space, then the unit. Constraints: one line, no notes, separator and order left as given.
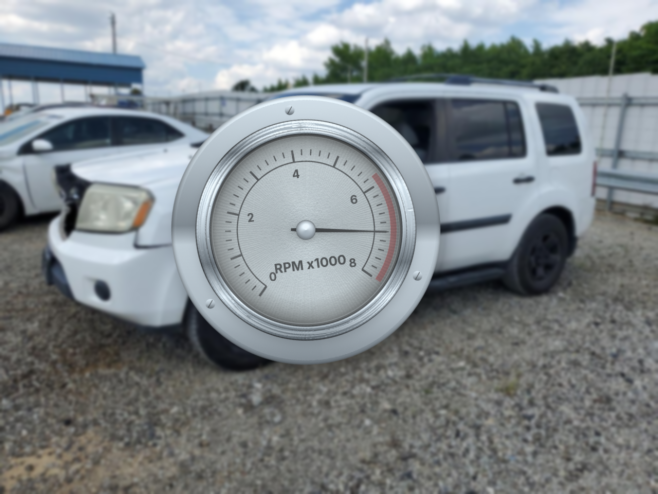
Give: 7000; rpm
